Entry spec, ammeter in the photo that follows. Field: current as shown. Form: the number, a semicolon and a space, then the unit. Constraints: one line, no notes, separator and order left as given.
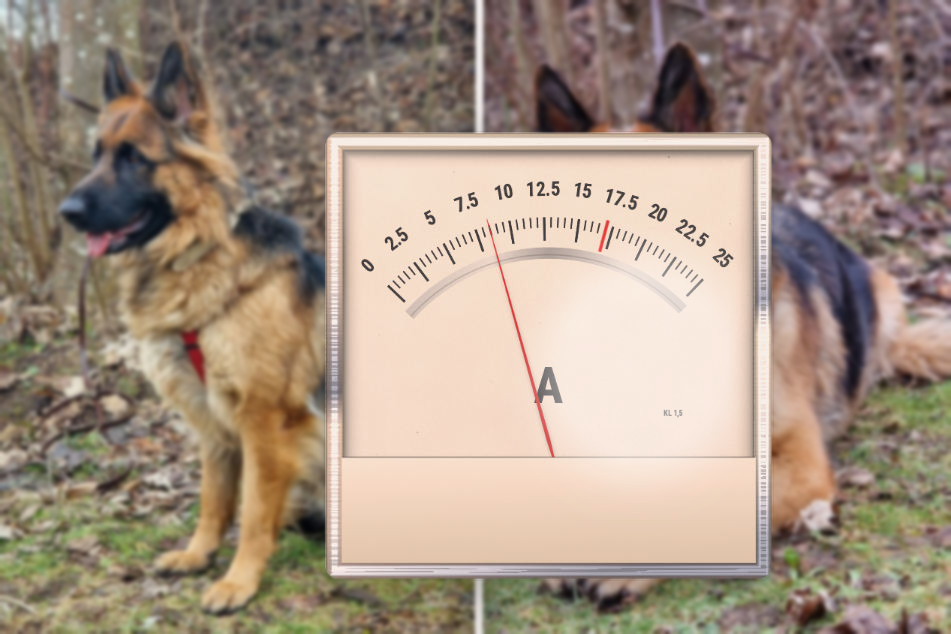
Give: 8.5; A
